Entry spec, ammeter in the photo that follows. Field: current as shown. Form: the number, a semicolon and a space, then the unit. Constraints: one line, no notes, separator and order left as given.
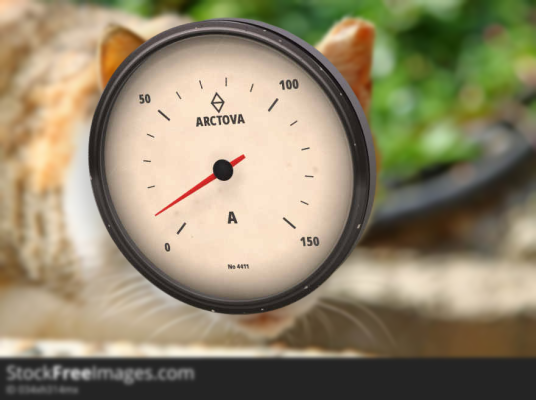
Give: 10; A
